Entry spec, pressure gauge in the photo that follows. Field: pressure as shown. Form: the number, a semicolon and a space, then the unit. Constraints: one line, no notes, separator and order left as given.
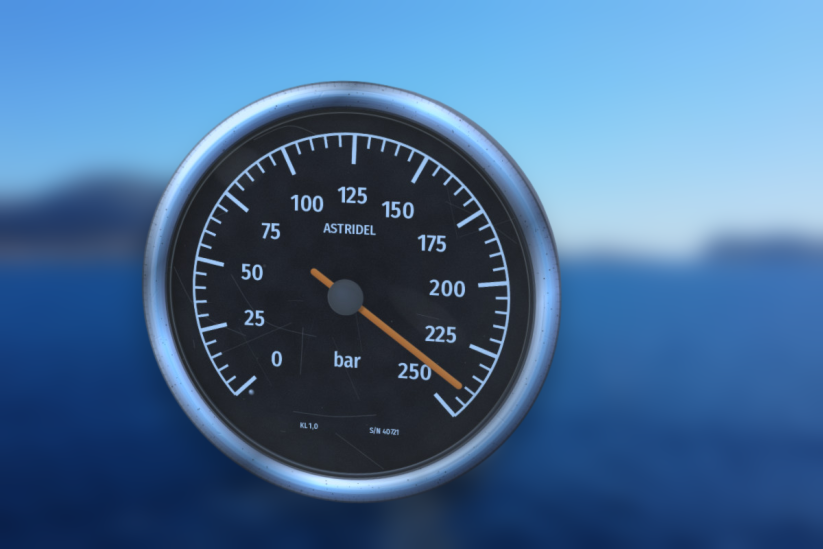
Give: 240; bar
